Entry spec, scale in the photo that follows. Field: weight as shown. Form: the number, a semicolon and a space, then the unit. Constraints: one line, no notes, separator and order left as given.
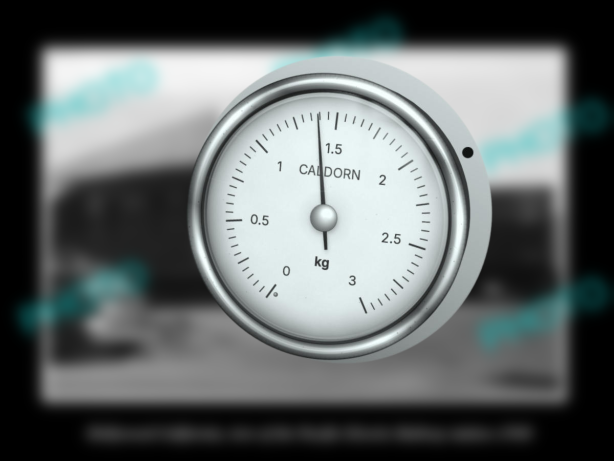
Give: 1.4; kg
